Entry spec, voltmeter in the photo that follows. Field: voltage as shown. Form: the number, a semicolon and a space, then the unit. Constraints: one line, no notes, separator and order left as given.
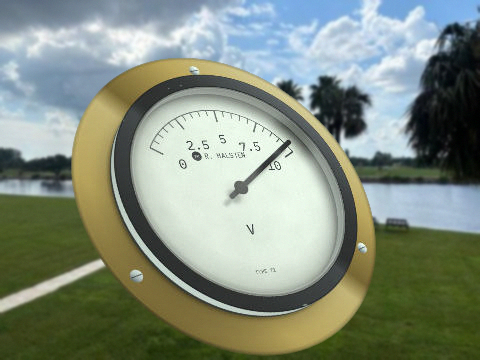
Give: 9.5; V
